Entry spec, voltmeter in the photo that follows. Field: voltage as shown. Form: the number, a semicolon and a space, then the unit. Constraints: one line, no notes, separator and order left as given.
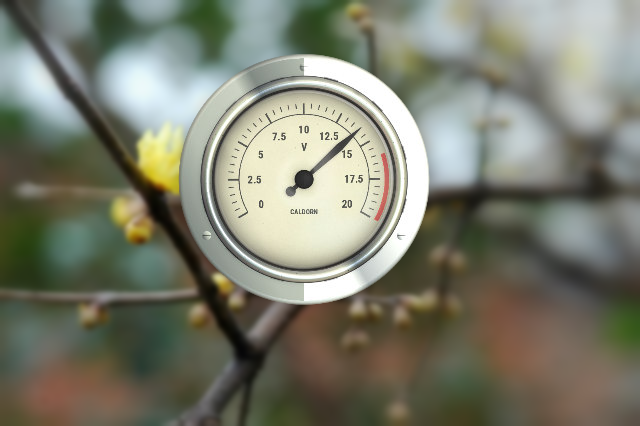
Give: 14; V
